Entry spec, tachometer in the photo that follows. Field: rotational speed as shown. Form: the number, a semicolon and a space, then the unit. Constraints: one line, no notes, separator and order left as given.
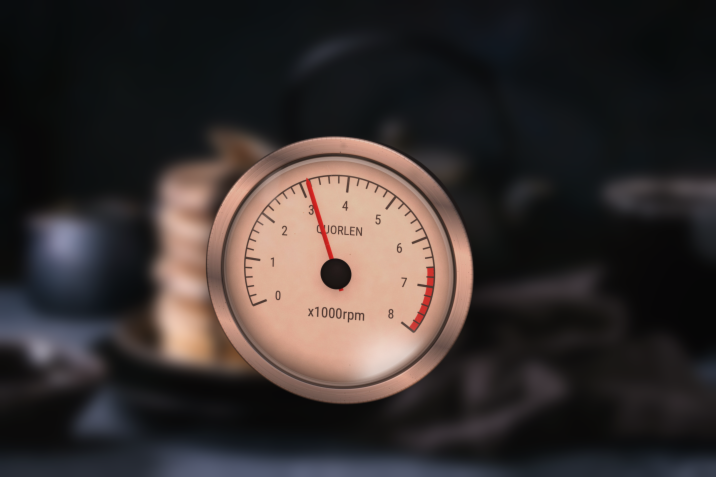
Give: 3200; rpm
